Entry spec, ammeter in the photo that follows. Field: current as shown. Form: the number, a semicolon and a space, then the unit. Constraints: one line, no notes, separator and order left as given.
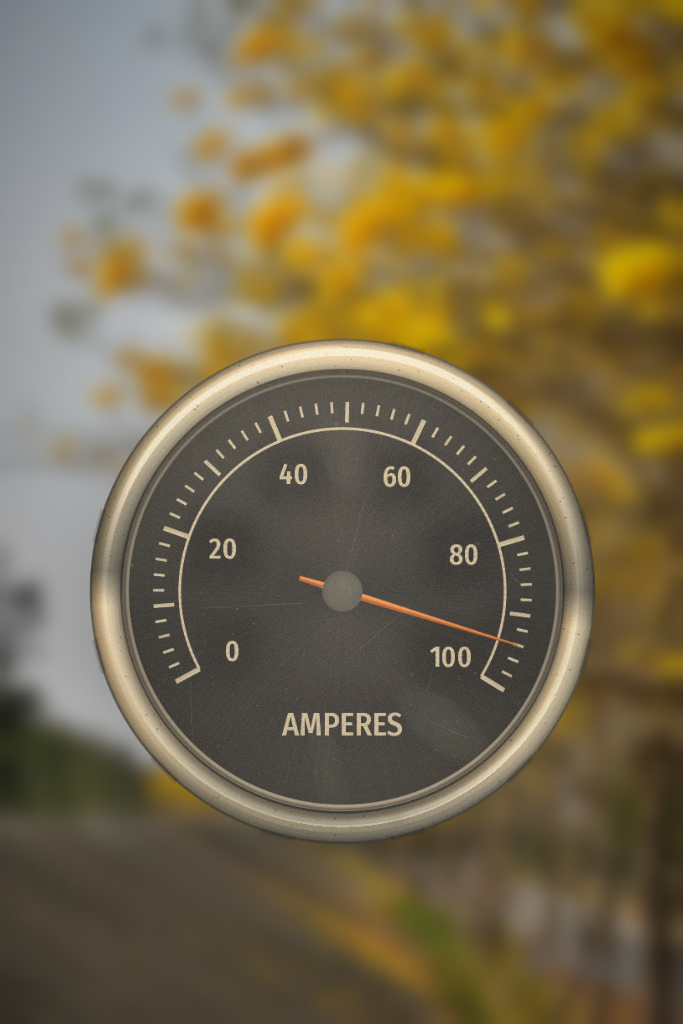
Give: 94; A
